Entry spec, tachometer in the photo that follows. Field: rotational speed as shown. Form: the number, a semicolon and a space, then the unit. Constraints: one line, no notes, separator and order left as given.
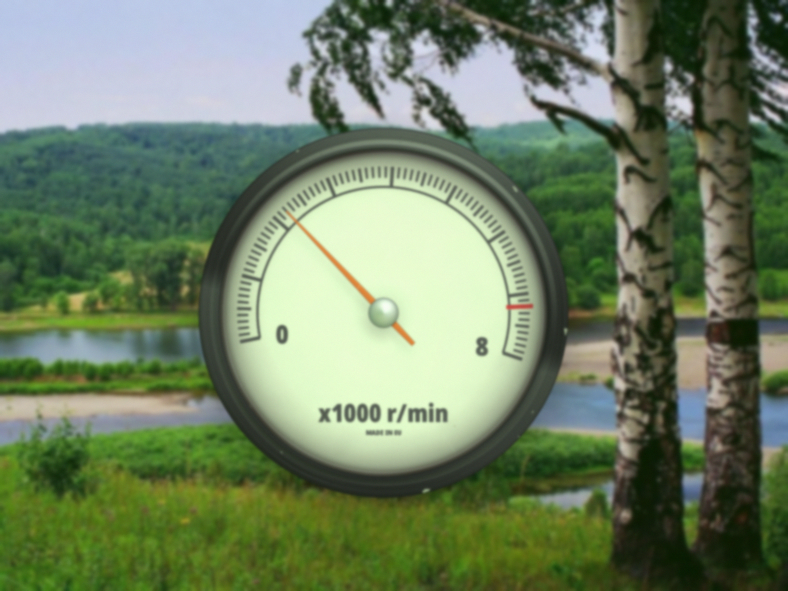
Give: 2200; rpm
